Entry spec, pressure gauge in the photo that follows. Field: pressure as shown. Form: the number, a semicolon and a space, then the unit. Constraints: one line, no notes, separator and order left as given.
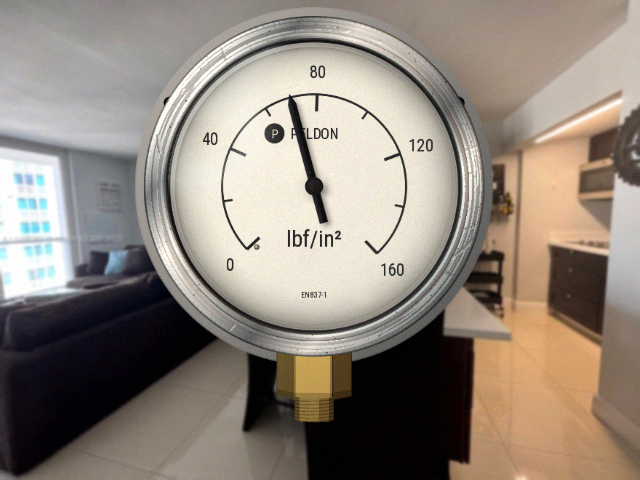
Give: 70; psi
